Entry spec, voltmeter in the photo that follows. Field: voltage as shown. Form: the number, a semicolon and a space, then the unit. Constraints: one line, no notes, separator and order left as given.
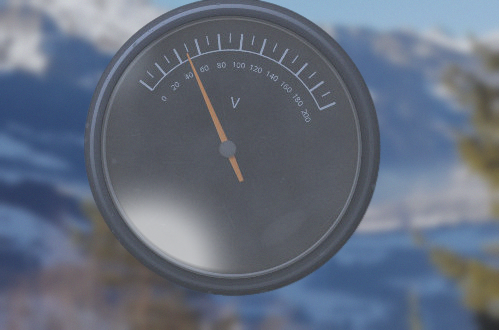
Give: 50; V
